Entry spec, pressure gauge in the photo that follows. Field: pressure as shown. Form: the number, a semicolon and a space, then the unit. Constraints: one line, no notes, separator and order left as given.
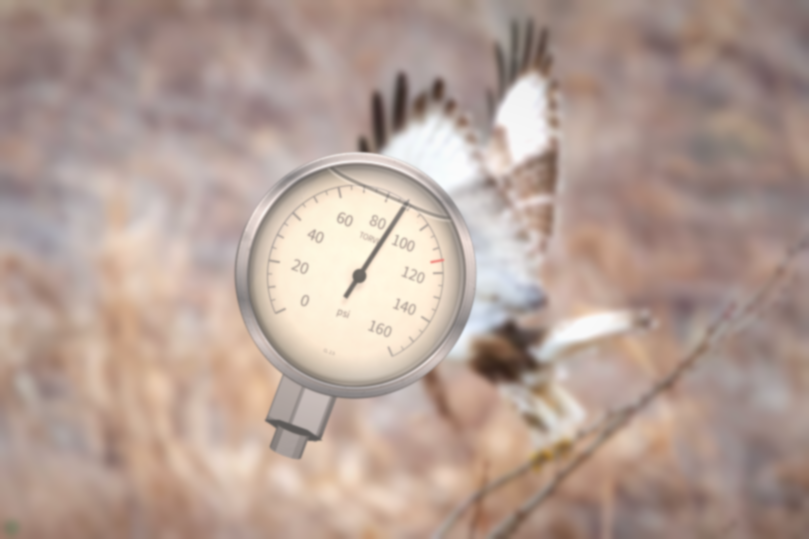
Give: 87.5; psi
